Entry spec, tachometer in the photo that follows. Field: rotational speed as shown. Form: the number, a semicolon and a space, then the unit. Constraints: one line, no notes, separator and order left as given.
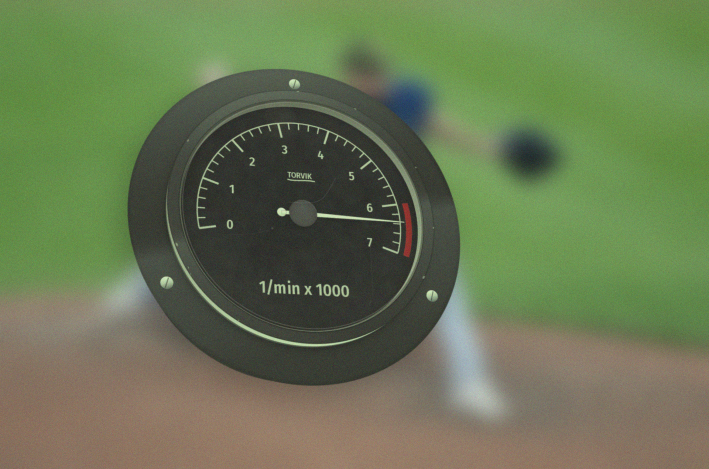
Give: 6400; rpm
